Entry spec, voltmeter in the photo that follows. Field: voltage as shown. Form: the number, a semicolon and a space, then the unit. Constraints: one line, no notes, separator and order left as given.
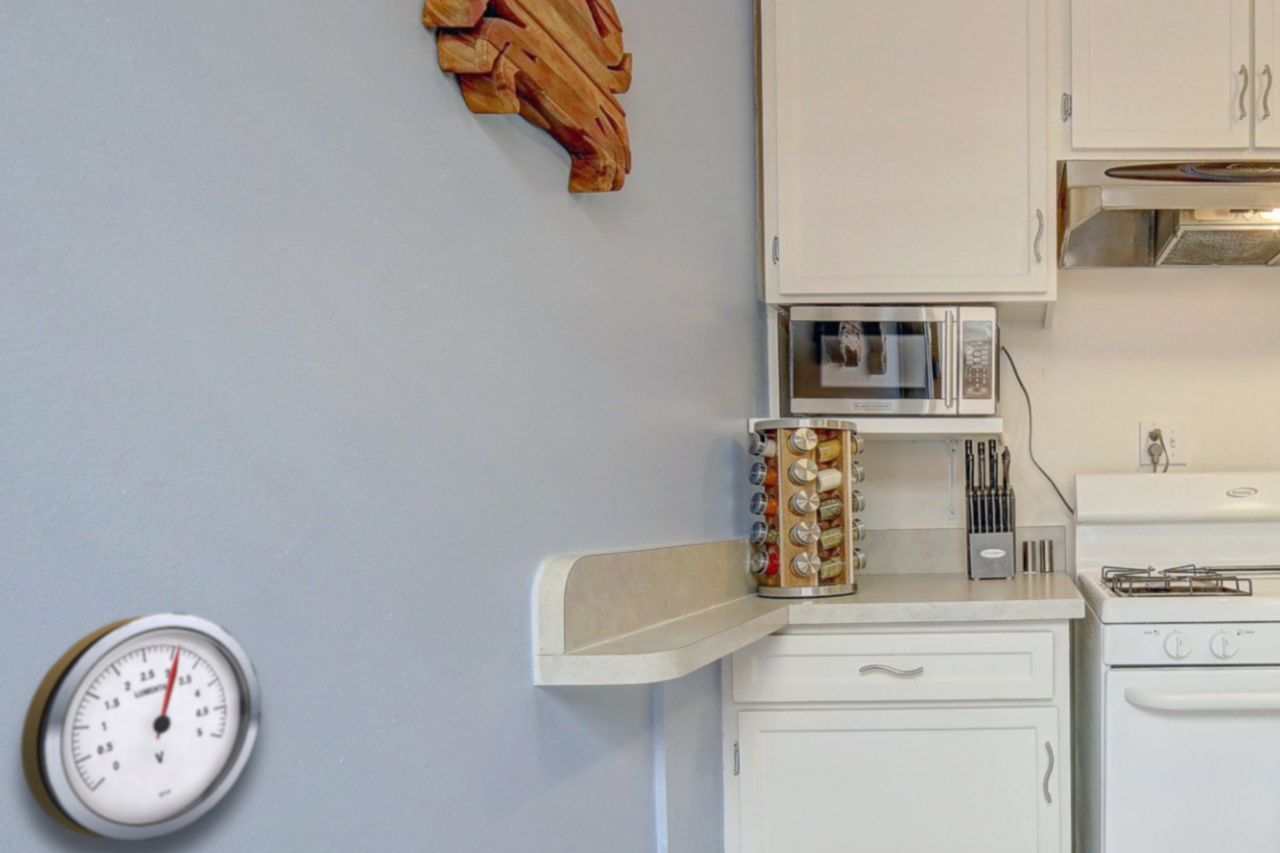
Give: 3; V
